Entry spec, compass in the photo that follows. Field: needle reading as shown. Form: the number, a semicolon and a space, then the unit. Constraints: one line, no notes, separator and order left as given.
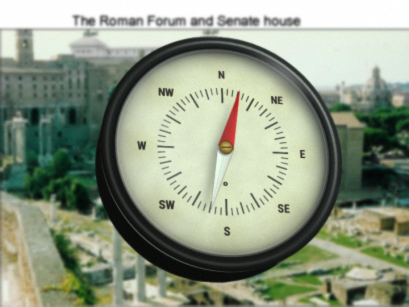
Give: 15; °
